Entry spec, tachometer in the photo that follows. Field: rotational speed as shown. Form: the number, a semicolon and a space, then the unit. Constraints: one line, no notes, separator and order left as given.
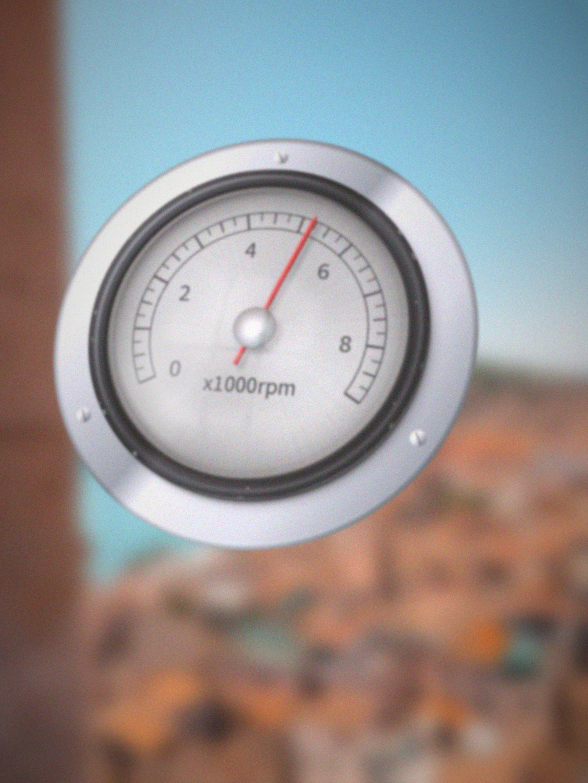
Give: 5250; rpm
